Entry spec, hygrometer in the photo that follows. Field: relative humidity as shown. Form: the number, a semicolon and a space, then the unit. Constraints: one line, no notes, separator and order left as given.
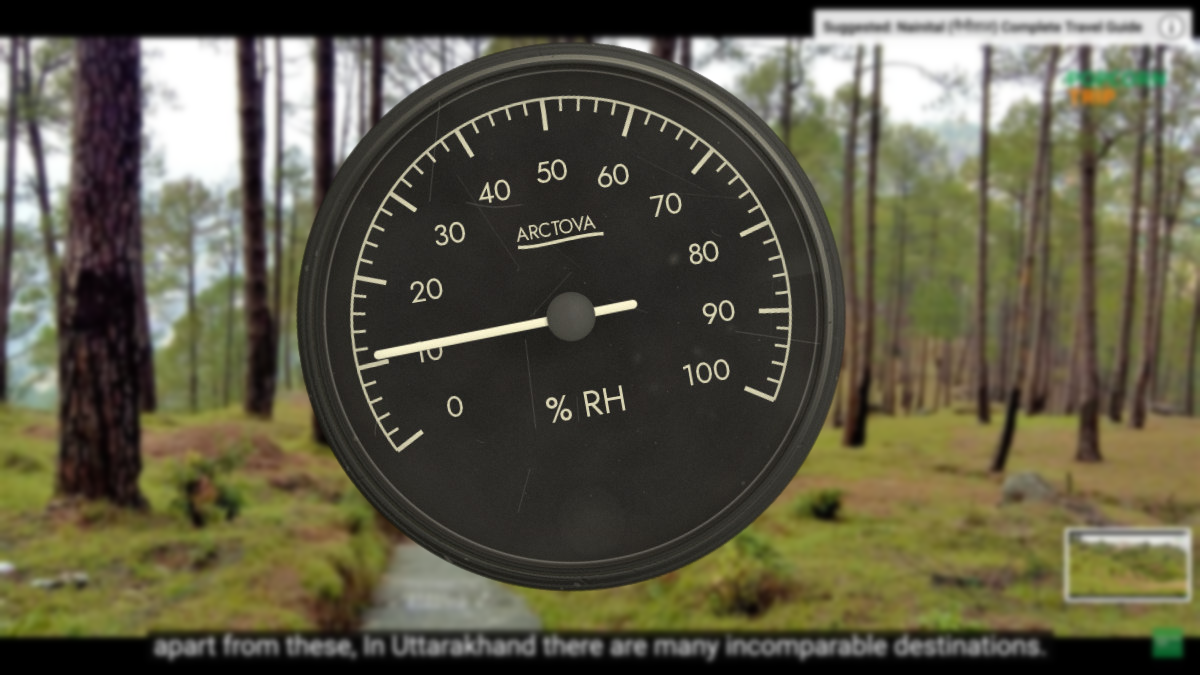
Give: 11; %
